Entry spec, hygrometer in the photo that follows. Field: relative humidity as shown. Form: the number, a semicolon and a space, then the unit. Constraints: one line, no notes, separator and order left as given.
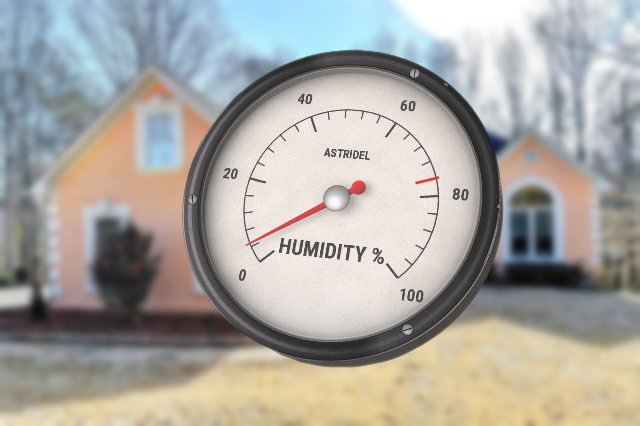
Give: 4; %
